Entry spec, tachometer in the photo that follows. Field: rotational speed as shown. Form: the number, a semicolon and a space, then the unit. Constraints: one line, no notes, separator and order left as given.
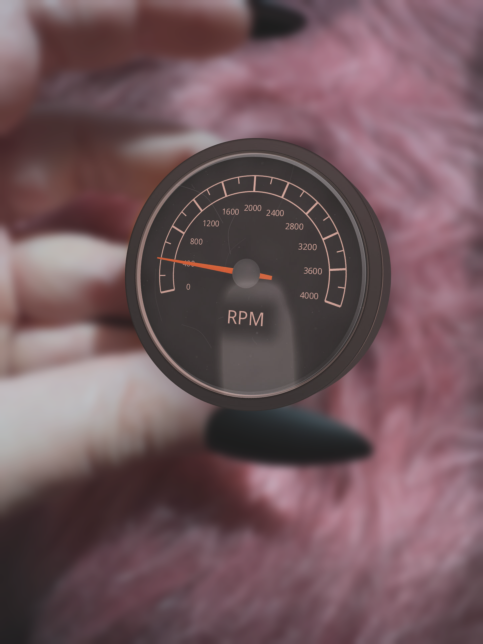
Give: 400; rpm
